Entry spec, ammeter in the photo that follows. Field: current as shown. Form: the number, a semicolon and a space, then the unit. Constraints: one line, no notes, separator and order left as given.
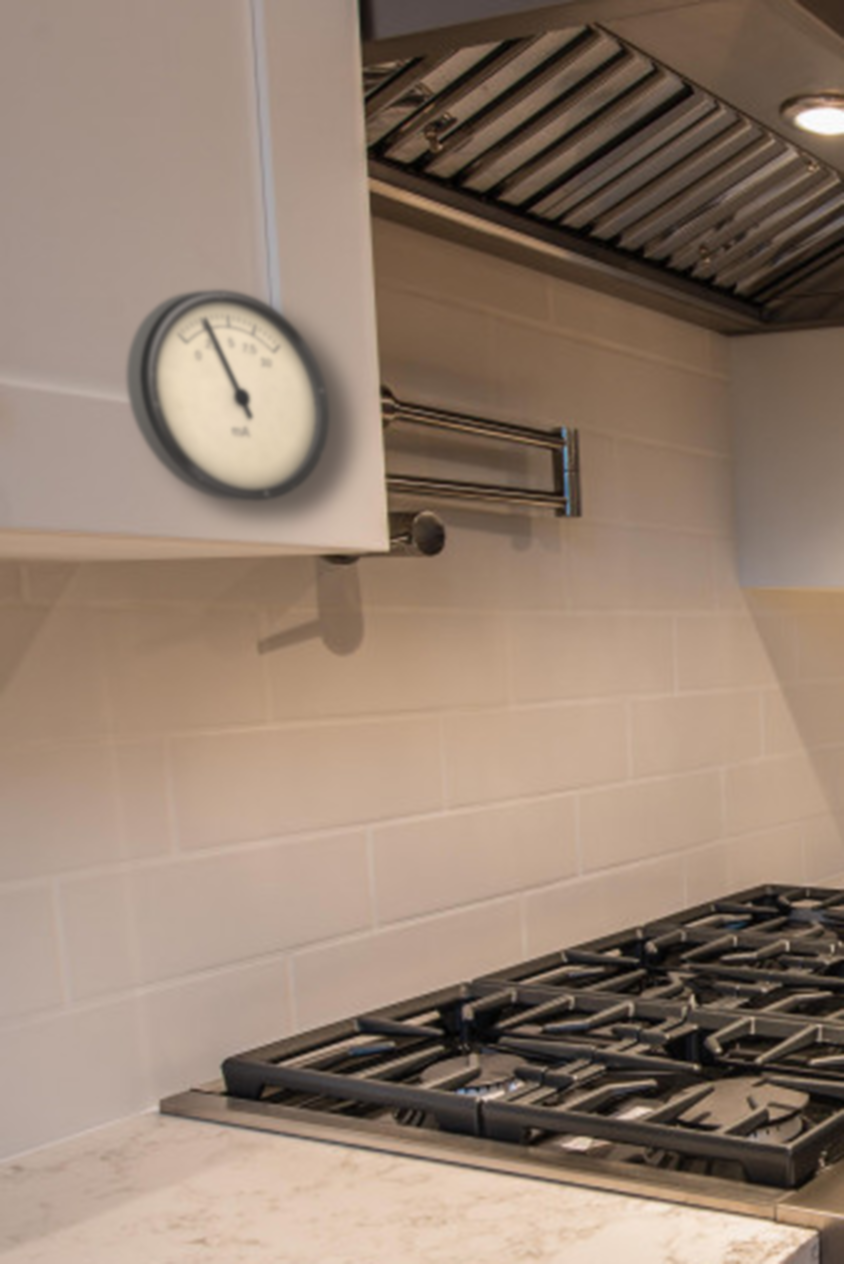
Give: 2.5; mA
